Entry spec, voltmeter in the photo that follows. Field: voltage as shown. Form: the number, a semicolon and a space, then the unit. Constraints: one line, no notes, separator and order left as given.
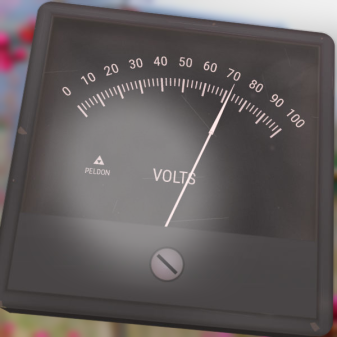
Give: 72; V
